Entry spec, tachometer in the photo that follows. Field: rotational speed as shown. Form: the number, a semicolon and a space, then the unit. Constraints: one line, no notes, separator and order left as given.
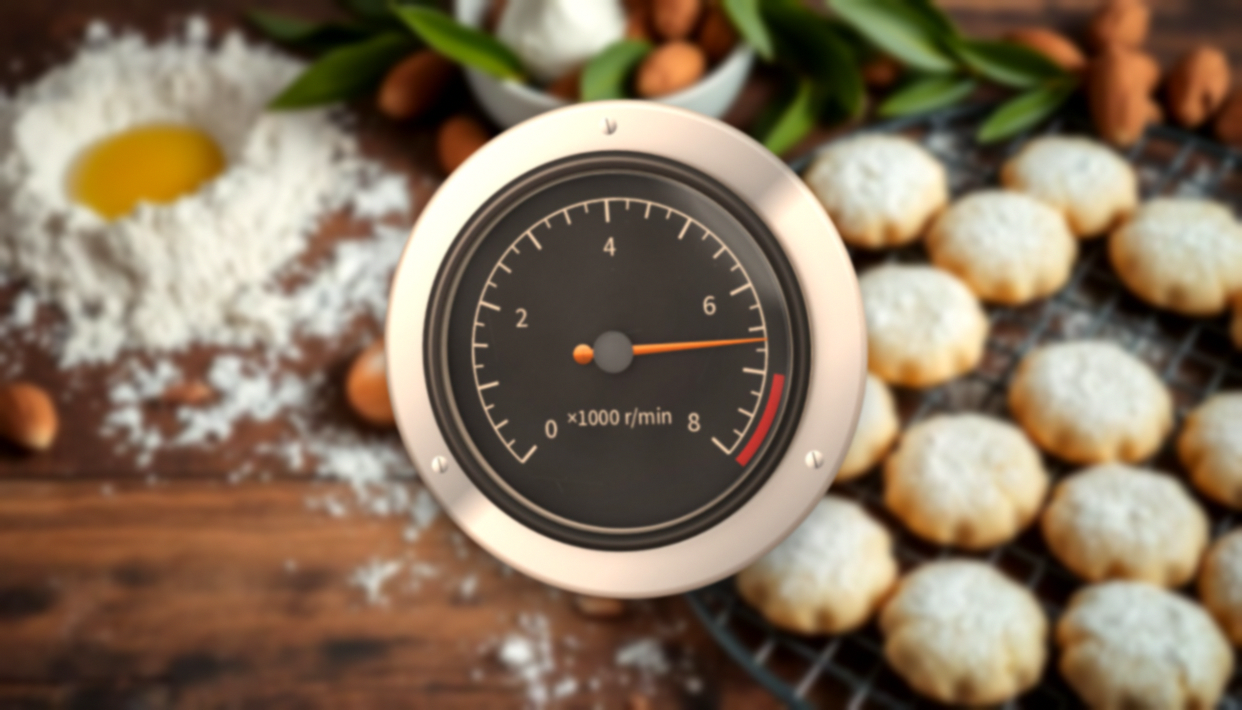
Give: 6625; rpm
